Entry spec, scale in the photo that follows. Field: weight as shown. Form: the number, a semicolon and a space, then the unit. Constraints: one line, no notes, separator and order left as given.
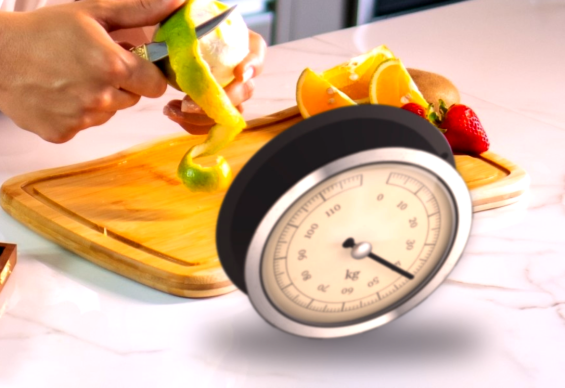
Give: 40; kg
